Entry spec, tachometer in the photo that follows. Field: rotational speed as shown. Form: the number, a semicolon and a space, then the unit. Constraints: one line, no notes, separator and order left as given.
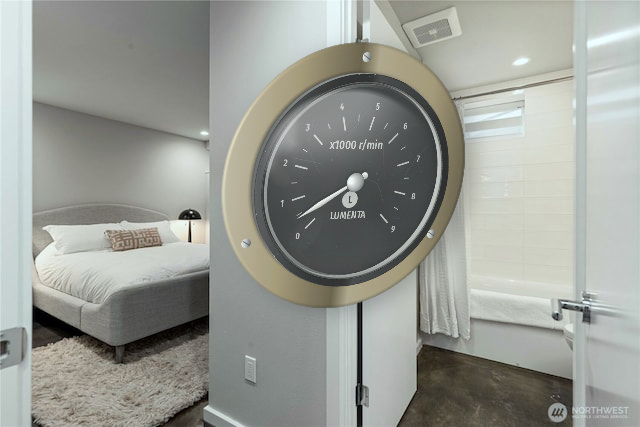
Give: 500; rpm
